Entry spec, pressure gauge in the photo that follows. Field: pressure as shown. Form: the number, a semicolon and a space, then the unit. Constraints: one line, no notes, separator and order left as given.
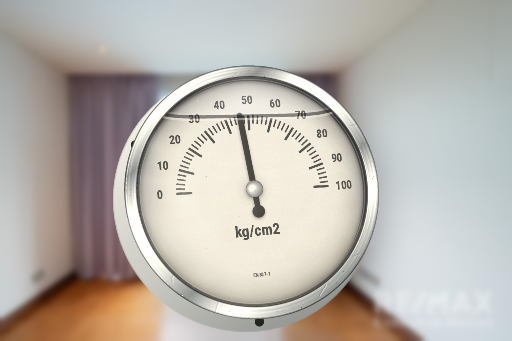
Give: 46; kg/cm²
